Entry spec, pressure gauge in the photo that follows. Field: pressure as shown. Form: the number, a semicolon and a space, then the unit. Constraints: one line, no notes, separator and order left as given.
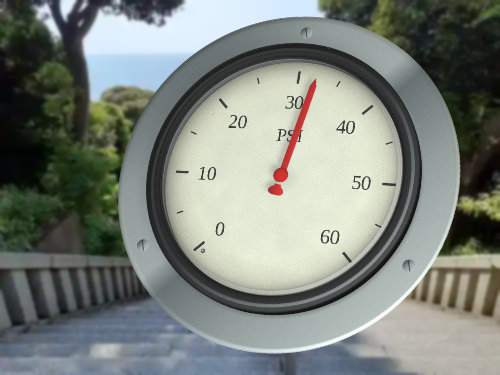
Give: 32.5; psi
